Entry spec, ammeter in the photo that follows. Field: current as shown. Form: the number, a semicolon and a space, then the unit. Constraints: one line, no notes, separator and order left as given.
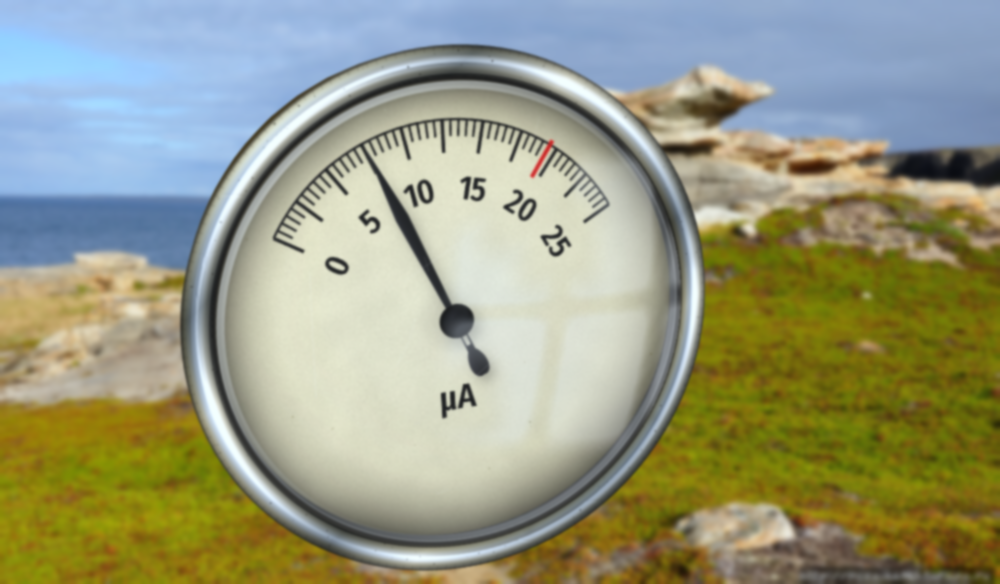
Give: 7.5; µA
